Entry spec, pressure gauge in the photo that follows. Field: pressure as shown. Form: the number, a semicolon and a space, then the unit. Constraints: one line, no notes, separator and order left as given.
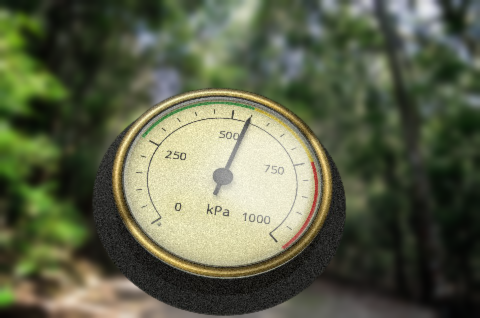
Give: 550; kPa
